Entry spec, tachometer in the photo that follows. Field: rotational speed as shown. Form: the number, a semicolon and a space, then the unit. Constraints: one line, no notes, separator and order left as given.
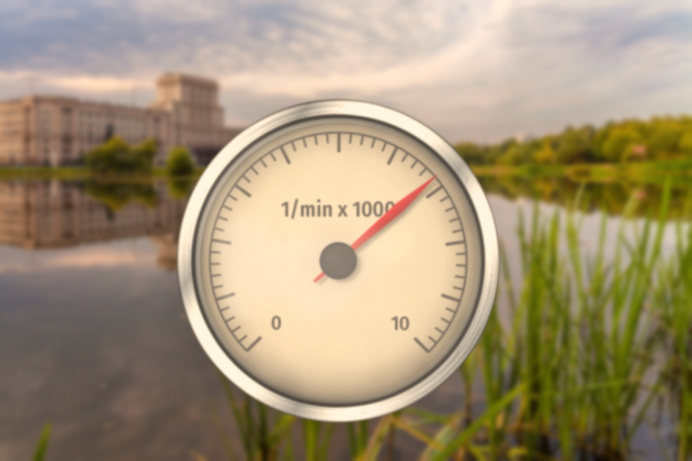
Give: 6800; rpm
